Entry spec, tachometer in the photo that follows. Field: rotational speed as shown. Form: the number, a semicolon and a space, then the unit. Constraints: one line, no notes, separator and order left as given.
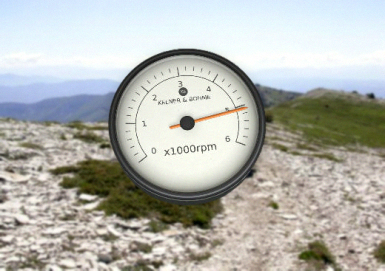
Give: 5100; rpm
